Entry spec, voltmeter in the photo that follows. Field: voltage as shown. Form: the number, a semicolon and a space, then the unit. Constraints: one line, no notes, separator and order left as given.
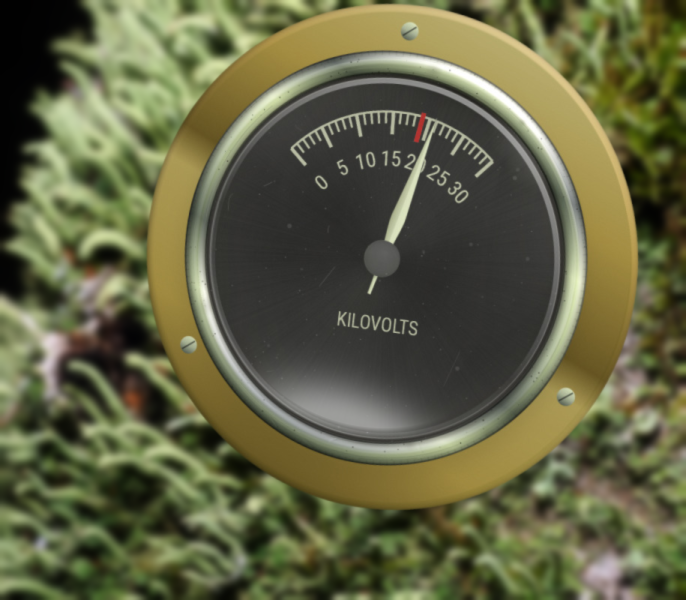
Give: 21; kV
